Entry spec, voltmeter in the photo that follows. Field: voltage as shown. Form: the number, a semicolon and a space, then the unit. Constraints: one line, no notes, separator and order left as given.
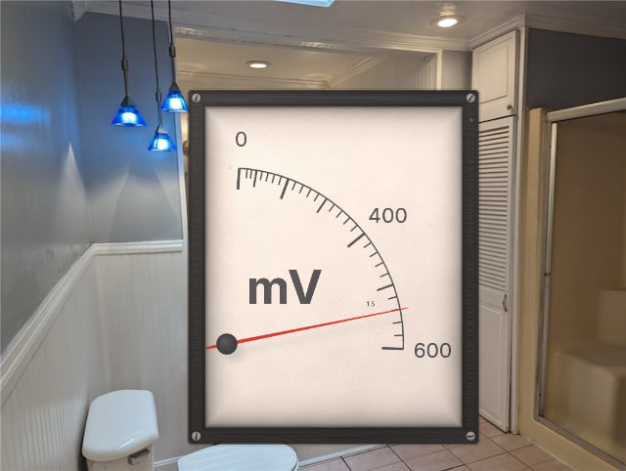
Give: 540; mV
